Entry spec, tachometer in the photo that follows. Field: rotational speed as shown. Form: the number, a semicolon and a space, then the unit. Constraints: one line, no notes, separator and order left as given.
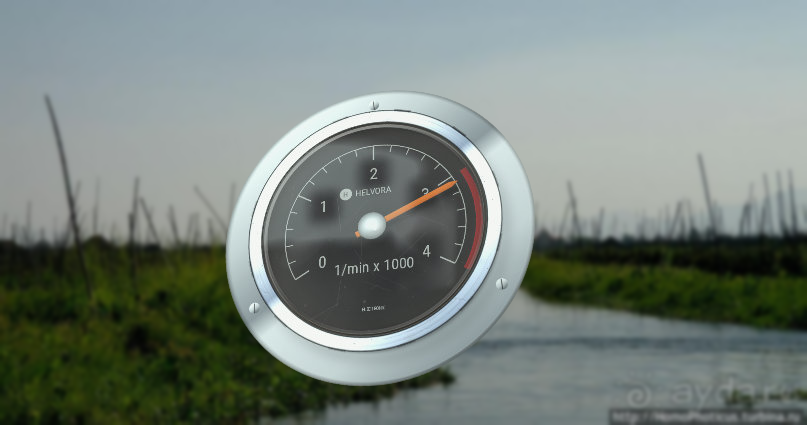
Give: 3100; rpm
